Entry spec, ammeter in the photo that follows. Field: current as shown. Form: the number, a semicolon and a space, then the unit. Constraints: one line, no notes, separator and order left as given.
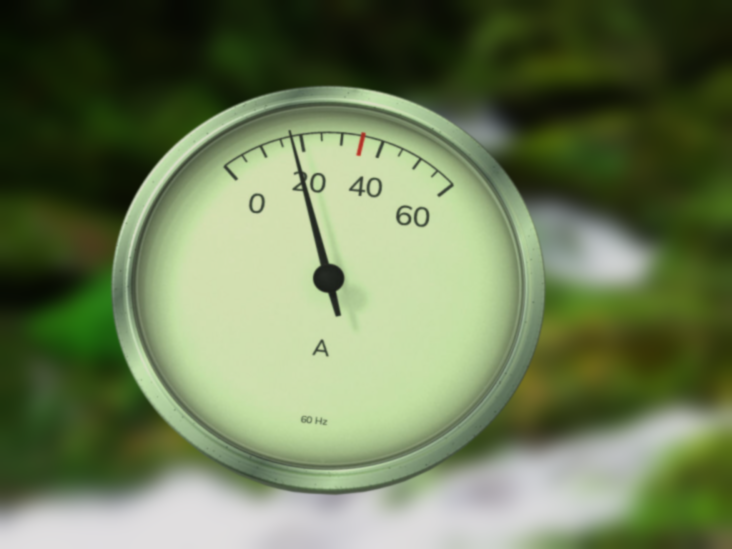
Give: 17.5; A
